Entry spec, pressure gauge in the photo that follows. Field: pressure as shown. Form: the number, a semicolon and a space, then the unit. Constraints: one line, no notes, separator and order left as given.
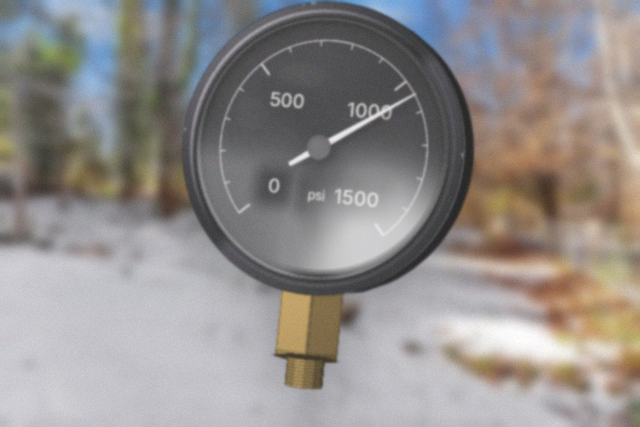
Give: 1050; psi
